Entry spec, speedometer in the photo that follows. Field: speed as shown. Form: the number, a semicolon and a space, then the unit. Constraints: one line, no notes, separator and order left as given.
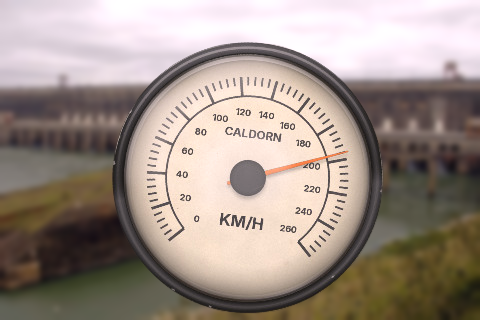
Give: 196; km/h
